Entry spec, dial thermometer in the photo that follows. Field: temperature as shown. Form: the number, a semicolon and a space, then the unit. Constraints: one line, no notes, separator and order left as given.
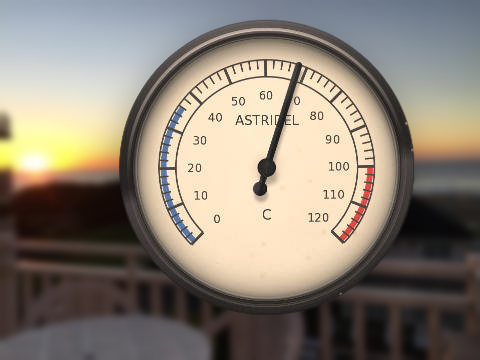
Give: 68; °C
